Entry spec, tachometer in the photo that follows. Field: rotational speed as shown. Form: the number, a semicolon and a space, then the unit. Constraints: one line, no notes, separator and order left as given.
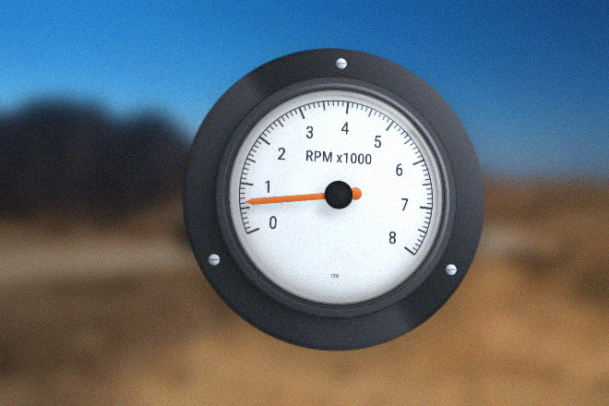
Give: 600; rpm
